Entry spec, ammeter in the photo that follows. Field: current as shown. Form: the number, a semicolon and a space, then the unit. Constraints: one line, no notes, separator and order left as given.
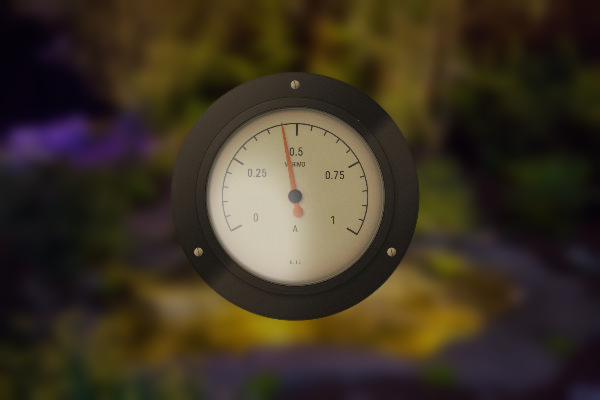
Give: 0.45; A
